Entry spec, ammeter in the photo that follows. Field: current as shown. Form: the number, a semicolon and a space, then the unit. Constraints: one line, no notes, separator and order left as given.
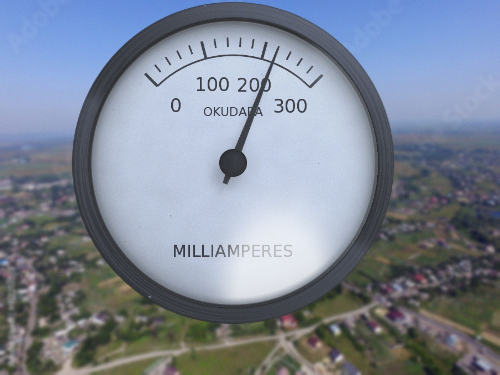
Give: 220; mA
